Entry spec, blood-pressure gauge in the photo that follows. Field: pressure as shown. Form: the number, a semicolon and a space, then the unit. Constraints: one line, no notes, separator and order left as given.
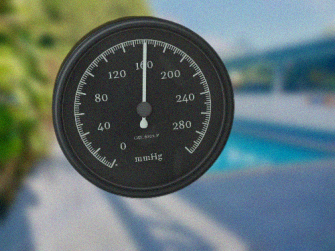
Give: 160; mmHg
